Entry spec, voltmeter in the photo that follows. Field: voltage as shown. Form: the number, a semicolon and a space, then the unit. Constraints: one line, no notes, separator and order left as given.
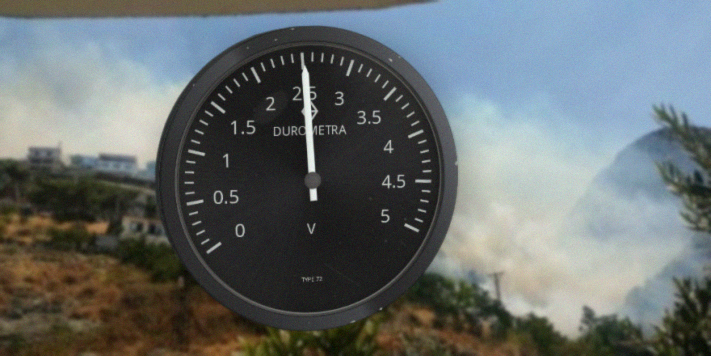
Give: 2.5; V
